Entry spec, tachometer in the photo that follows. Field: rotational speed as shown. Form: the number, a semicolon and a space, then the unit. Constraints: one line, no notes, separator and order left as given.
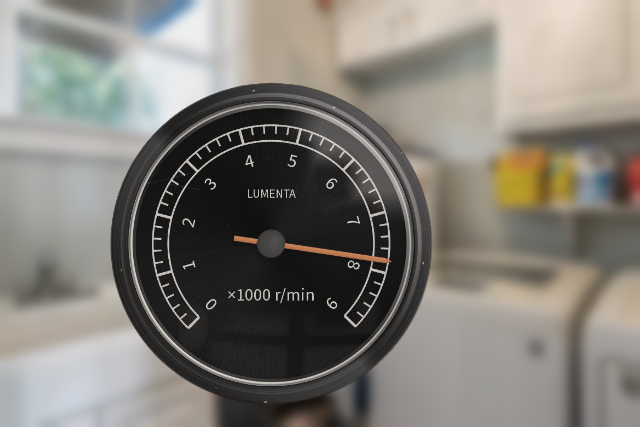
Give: 7800; rpm
